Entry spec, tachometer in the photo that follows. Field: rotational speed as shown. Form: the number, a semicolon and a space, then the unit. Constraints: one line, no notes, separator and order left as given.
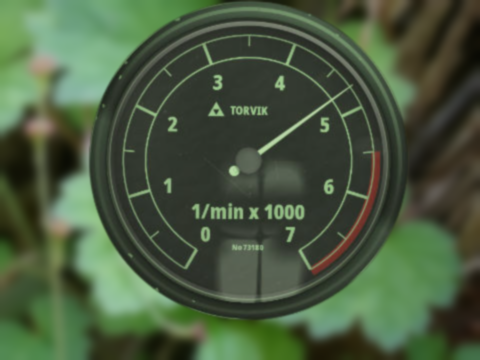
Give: 4750; rpm
